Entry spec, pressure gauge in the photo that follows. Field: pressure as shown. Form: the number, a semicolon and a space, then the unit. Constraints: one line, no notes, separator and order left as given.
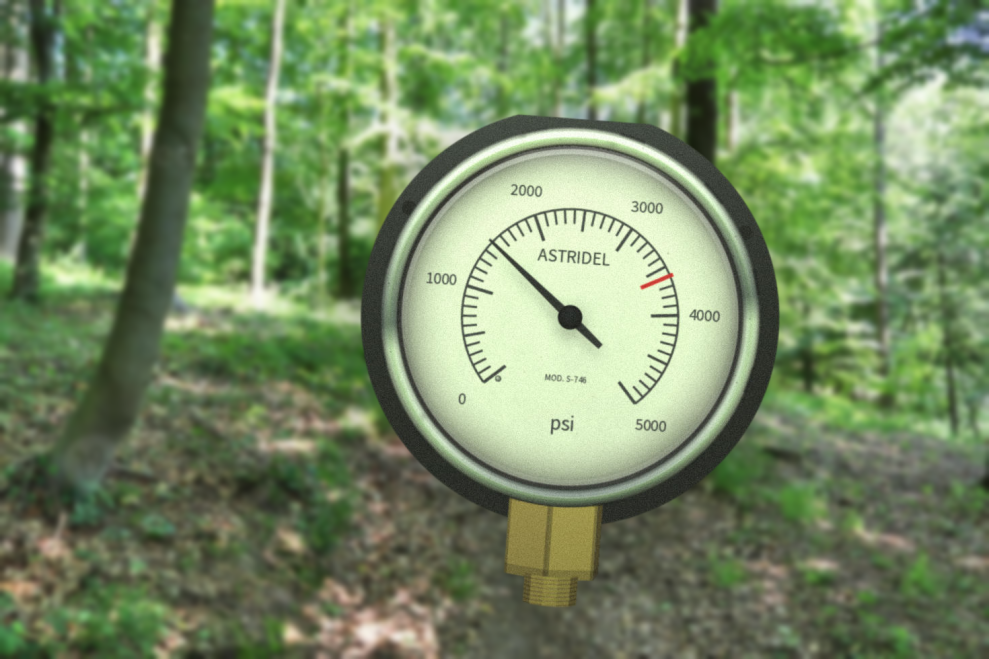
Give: 1500; psi
